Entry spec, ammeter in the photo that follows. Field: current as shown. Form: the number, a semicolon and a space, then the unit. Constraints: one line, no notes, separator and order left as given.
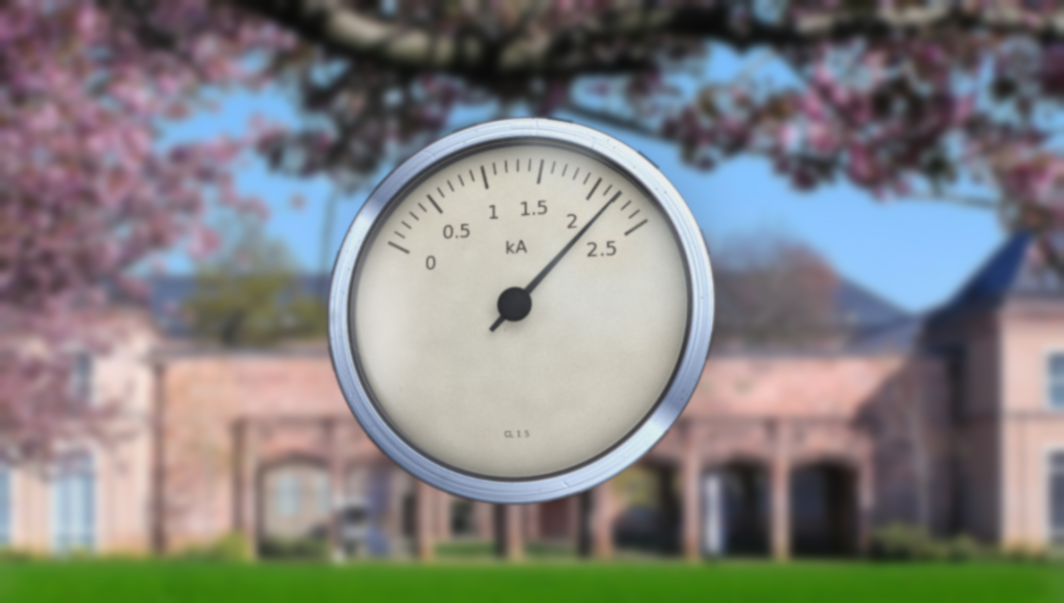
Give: 2.2; kA
